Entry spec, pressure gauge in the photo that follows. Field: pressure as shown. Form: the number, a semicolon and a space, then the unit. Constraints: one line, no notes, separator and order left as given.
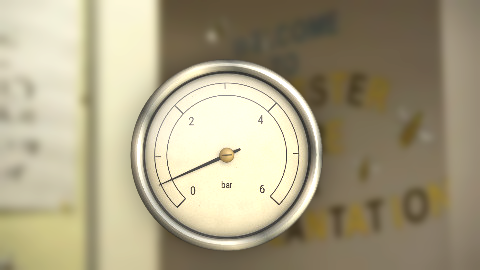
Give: 0.5; bar
